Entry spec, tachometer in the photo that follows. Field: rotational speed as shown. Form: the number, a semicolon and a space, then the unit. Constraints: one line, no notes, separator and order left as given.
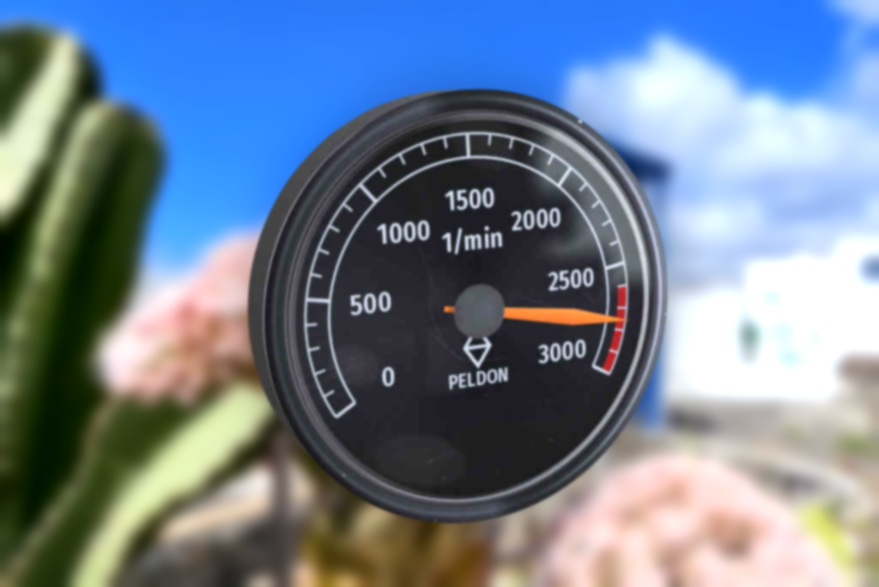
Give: 2750; rpm
